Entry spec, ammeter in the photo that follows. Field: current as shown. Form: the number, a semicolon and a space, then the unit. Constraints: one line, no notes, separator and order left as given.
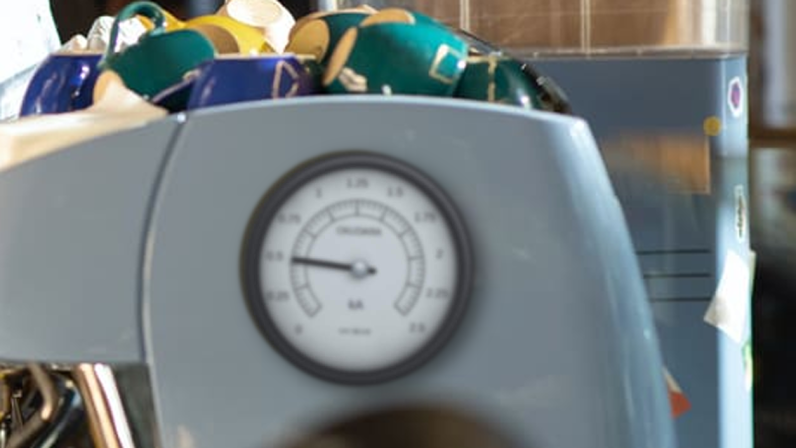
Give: 0.5; kA
